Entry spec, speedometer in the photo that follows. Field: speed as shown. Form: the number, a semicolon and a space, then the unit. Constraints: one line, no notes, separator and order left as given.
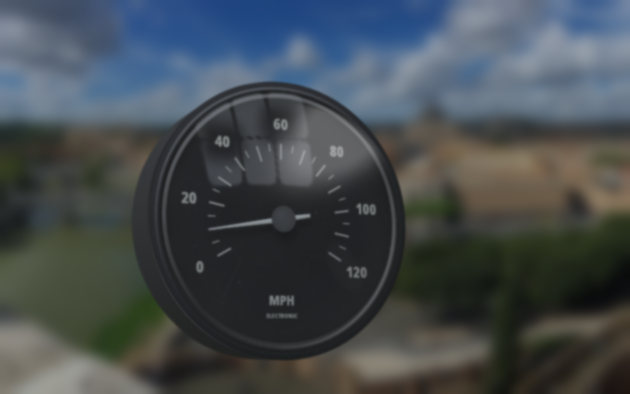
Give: 10; mph
